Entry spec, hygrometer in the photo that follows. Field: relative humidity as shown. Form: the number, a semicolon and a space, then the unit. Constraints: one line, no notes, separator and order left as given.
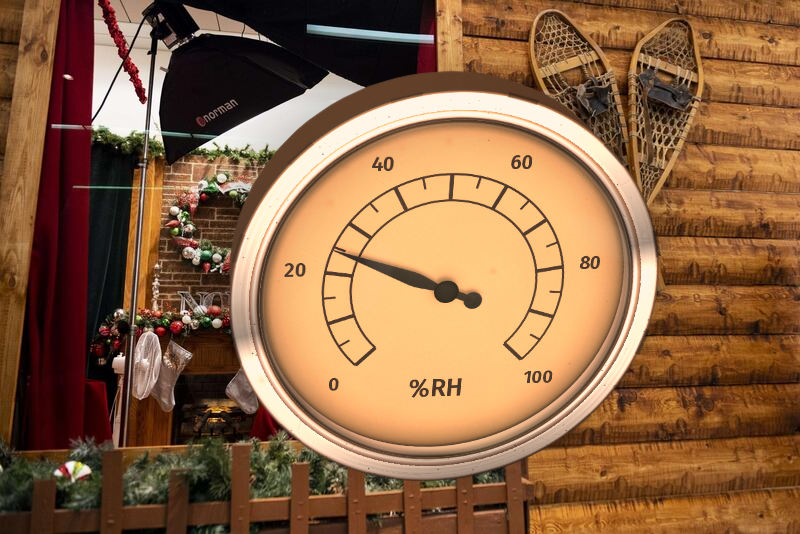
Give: 25; %
